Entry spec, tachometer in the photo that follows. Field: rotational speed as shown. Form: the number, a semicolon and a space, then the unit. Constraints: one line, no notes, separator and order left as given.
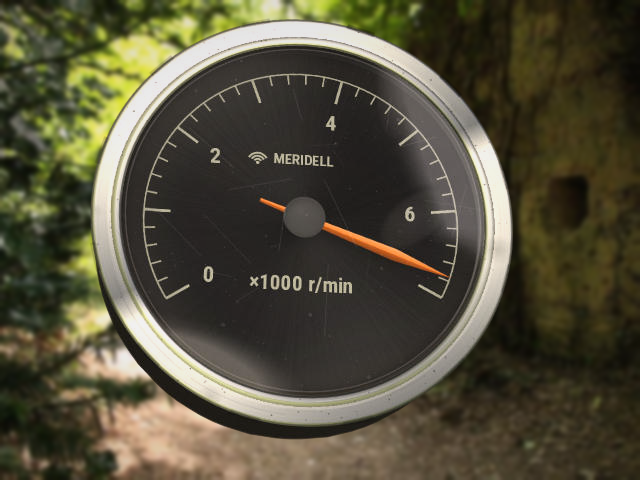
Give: 6800; rpm
